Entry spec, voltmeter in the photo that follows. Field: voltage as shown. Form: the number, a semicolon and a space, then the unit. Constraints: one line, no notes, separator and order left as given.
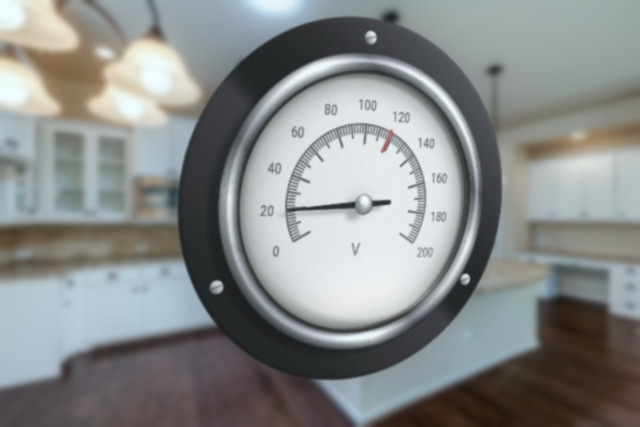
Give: 20; V
